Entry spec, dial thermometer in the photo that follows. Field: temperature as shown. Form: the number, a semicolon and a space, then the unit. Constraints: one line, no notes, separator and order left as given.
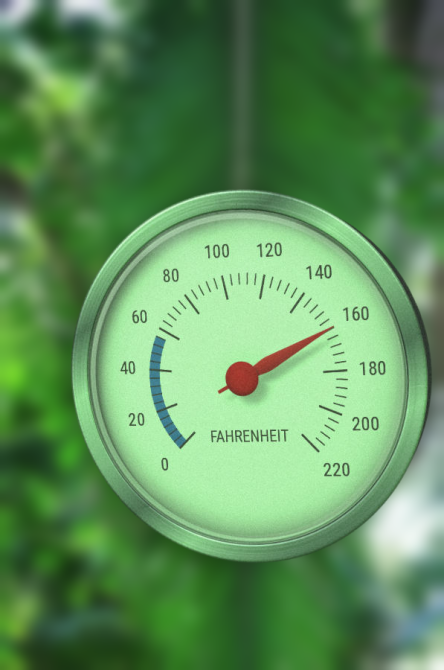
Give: 160; °F
